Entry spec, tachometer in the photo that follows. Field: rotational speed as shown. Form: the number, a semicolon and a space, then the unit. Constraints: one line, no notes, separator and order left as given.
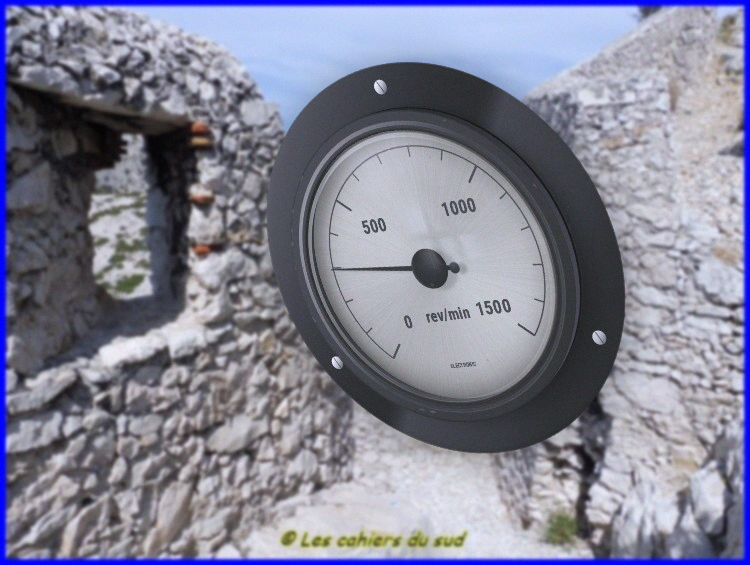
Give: 300; rpm
